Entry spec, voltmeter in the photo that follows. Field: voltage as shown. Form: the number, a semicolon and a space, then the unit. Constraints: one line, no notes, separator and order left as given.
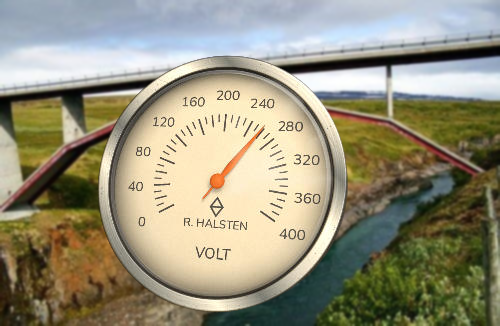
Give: 260; V
